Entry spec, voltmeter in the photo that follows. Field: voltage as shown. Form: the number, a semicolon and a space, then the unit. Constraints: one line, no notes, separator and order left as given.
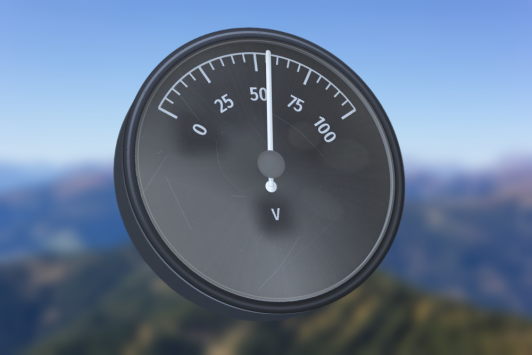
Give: 55; V
